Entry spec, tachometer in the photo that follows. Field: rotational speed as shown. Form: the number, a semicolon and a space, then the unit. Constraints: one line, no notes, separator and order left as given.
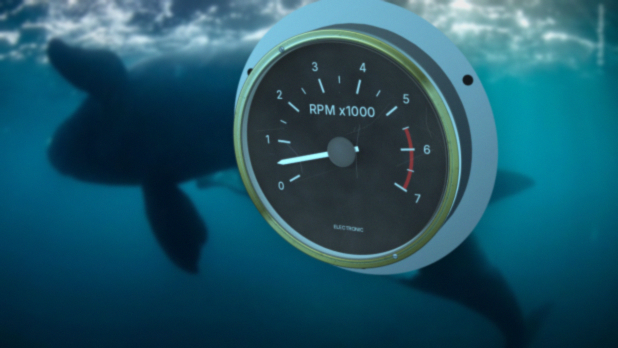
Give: 500; rpm
